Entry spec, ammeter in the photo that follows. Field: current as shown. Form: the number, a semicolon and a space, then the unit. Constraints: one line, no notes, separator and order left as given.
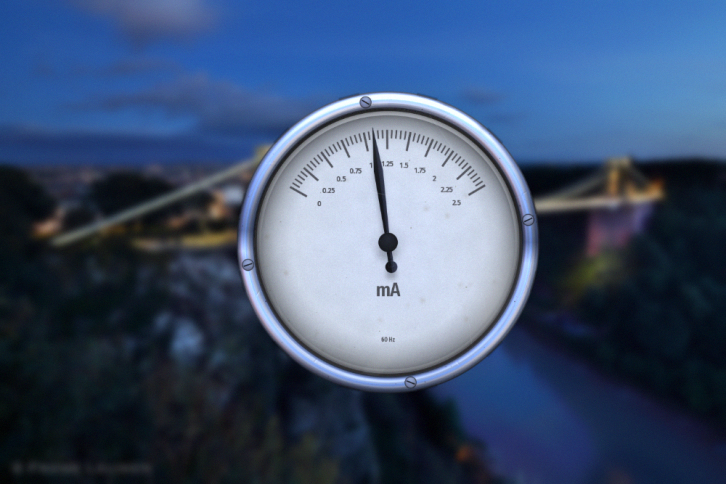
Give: 1.1; mA
